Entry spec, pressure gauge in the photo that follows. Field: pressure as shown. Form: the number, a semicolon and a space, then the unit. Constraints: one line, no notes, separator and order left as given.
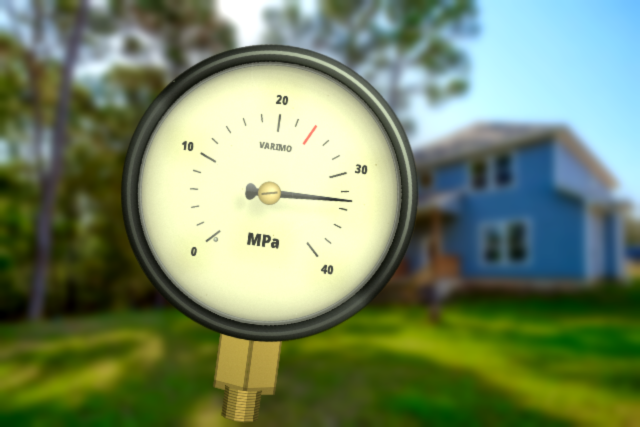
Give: 33; MPa
